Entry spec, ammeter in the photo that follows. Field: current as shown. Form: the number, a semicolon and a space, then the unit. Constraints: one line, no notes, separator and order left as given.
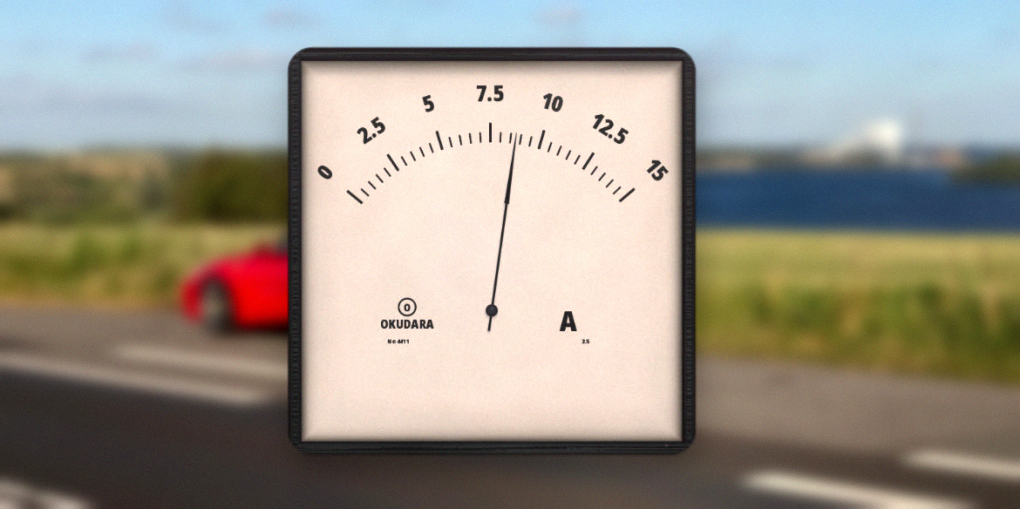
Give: 8.75; A
